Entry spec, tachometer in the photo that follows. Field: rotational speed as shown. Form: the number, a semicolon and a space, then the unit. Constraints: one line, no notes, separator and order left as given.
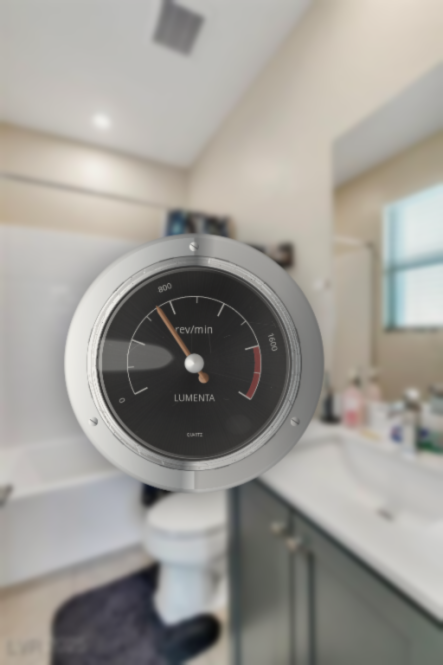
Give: 700; rpm
